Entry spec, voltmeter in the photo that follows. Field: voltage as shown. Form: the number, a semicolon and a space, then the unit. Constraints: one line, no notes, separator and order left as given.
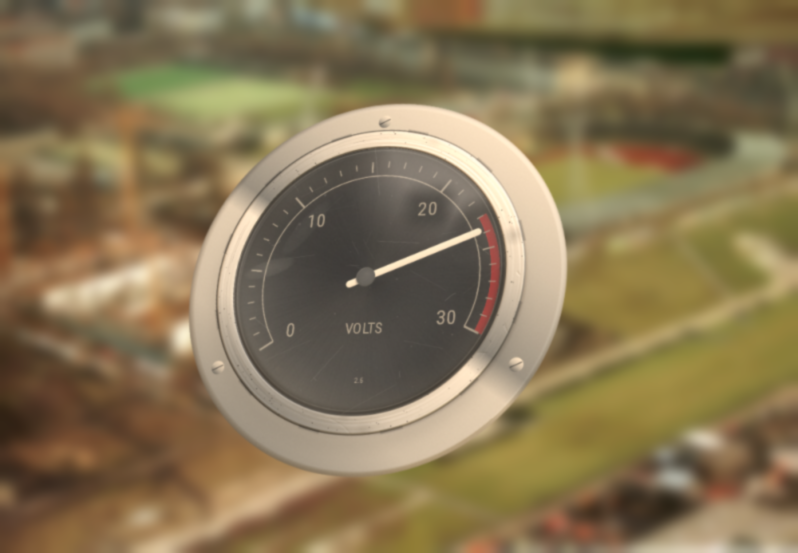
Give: 24; V
